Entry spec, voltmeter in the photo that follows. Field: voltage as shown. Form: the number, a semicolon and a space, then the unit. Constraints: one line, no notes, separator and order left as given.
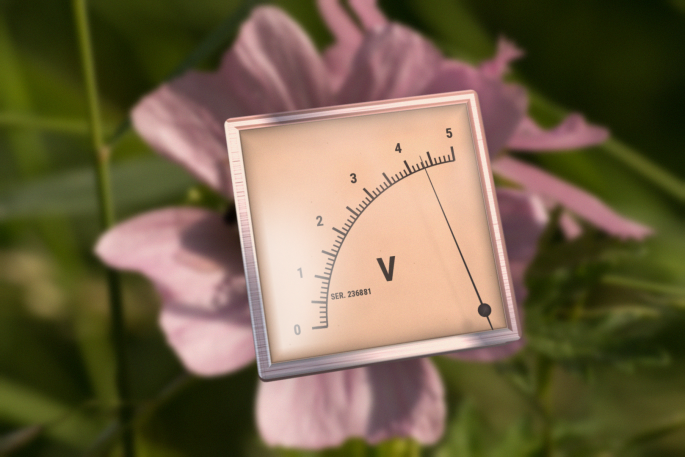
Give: 4.3; V
